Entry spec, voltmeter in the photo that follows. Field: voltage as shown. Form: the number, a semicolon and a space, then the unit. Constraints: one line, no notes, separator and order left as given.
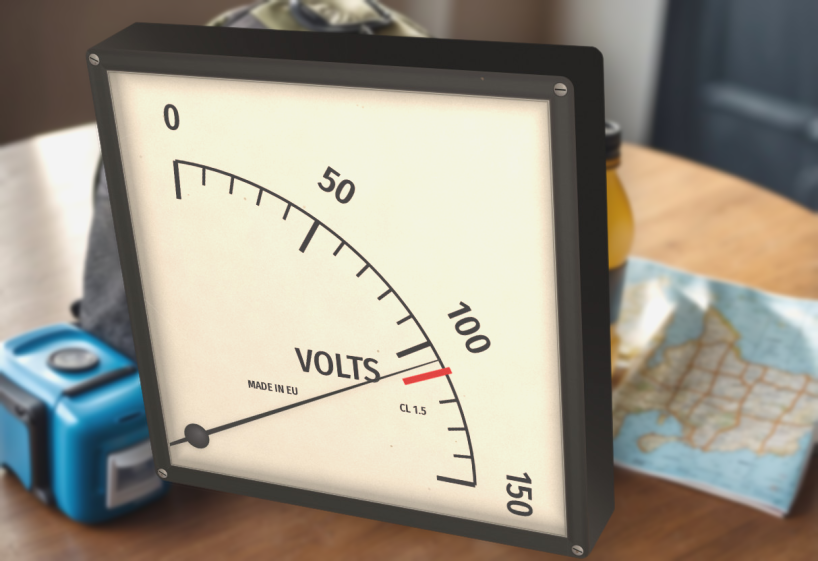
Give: 105; V
